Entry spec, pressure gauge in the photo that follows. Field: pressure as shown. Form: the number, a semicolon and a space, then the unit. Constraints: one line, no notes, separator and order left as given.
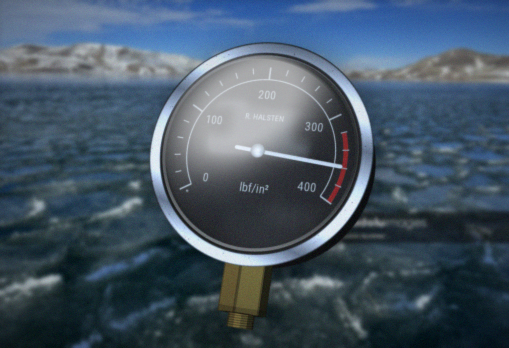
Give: 360; psi
